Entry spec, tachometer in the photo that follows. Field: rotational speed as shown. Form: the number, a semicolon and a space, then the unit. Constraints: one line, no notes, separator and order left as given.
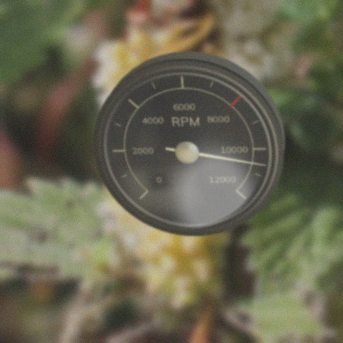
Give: 10500; rpm
